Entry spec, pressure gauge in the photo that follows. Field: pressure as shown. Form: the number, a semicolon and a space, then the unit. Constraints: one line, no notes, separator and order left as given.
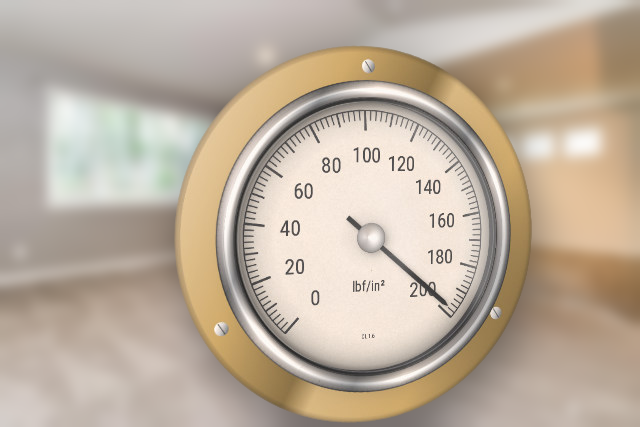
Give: 198; psi
